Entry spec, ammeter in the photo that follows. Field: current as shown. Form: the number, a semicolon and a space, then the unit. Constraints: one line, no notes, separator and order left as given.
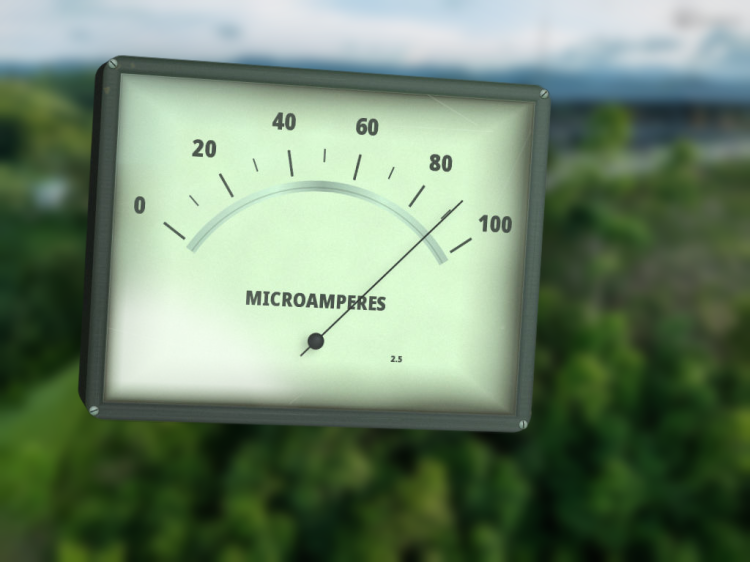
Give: 90; µA
